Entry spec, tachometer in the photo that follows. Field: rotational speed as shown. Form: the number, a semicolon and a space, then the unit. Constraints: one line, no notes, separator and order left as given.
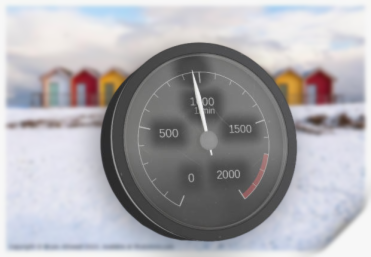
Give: 950; rpm
